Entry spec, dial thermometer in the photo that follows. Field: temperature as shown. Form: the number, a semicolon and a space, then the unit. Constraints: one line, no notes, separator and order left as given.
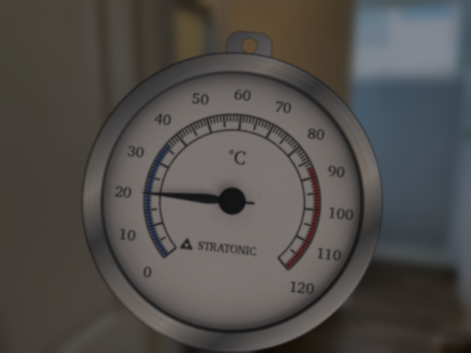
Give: 20; °C
